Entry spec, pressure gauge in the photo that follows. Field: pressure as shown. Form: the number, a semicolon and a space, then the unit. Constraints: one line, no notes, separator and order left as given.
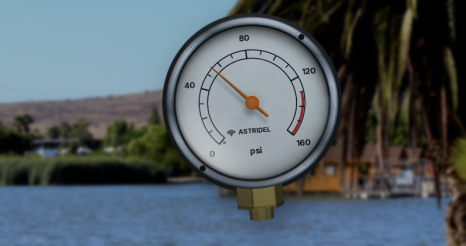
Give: 55; psi
